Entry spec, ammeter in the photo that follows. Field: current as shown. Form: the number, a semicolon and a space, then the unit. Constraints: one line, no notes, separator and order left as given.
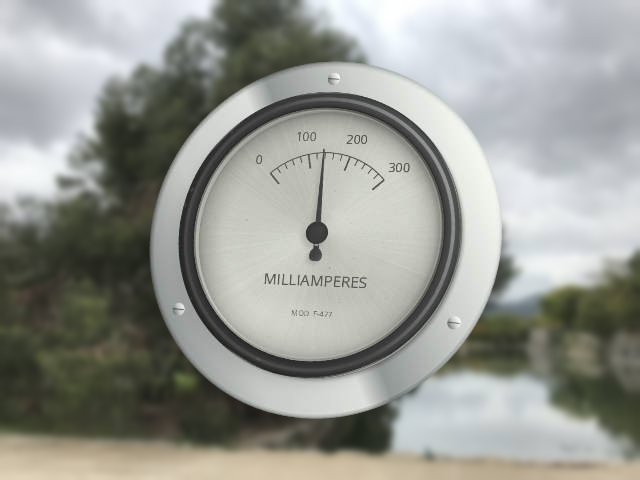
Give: 140; mA
